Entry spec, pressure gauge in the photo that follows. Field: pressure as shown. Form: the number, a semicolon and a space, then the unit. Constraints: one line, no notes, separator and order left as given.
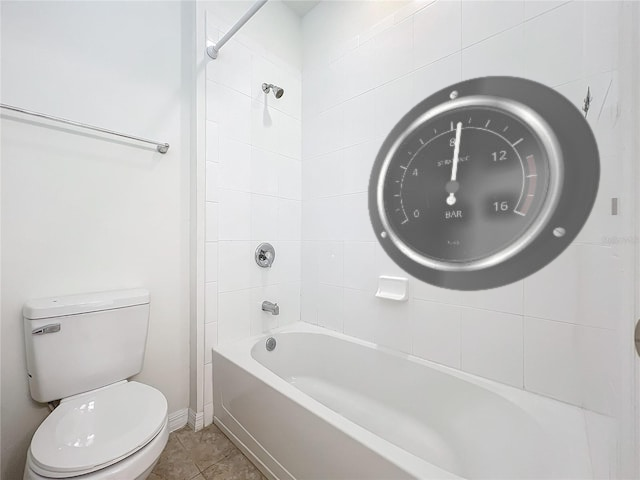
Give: 8.5; bar
